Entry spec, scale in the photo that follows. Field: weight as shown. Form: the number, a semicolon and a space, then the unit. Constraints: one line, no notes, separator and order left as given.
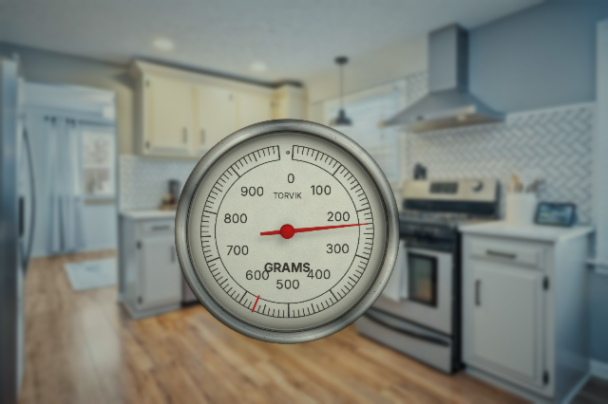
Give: 230; g
